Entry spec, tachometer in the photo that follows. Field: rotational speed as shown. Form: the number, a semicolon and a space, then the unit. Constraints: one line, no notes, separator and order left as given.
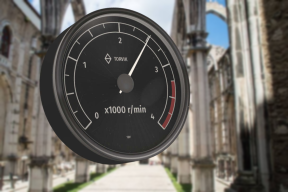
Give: 2500; rpm
